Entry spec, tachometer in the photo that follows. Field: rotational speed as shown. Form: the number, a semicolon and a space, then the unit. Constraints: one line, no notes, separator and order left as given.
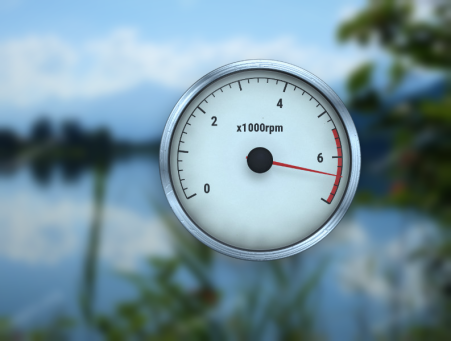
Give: 6400; rpm
